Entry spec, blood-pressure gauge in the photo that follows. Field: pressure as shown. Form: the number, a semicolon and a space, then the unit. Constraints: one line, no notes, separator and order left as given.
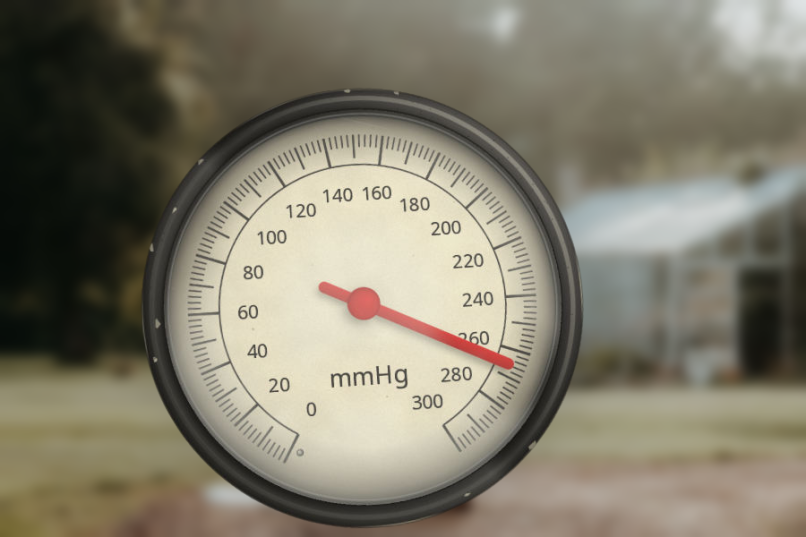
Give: 266; mmHg
